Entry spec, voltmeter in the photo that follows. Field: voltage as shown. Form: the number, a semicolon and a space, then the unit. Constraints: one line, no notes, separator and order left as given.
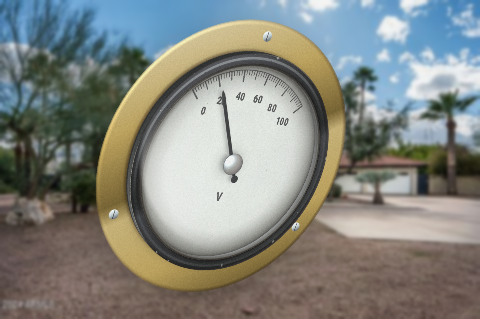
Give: 20; V
